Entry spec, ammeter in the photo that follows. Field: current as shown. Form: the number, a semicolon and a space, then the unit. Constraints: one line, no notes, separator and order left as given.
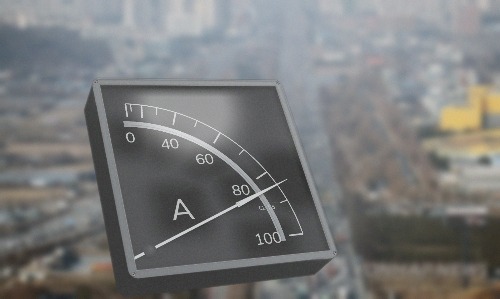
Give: 85; A
